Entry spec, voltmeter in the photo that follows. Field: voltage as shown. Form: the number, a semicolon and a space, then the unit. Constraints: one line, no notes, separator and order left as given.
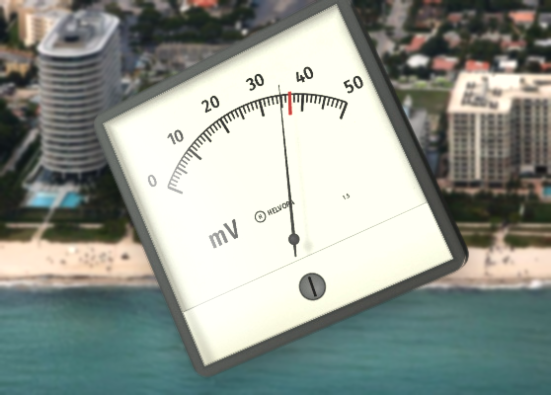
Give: 35; mV
